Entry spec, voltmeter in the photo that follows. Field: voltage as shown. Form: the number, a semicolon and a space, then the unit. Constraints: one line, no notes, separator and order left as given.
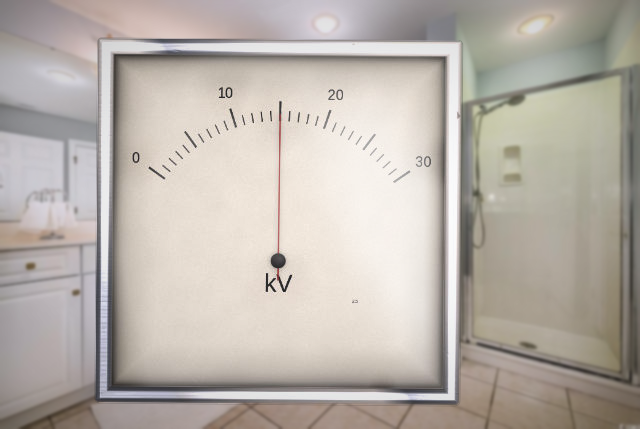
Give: 15; kV
